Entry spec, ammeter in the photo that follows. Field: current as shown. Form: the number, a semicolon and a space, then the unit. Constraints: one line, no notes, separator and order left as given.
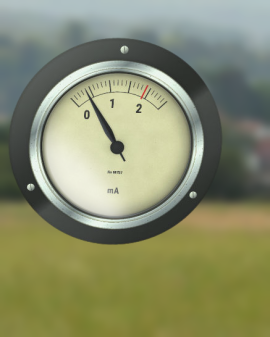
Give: 0.4; mA
